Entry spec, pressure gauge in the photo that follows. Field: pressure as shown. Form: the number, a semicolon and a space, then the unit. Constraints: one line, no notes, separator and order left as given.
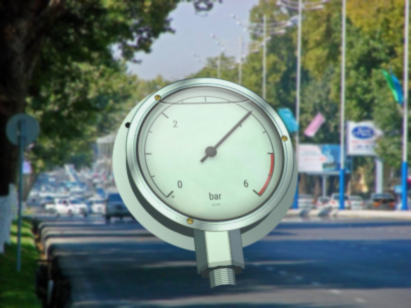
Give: 4; bar
